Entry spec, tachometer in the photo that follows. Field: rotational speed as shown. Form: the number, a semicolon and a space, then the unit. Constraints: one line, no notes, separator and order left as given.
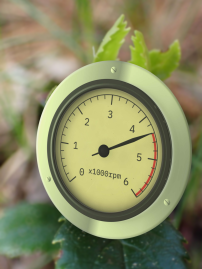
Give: 4400; rpm
